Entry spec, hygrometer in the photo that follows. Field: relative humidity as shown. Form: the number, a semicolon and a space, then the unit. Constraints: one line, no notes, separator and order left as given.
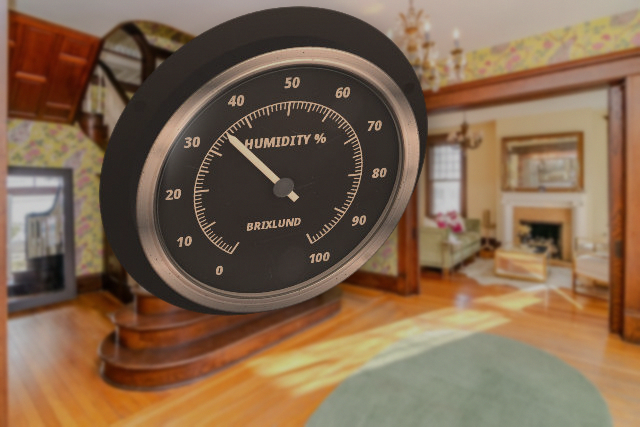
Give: 35; %
